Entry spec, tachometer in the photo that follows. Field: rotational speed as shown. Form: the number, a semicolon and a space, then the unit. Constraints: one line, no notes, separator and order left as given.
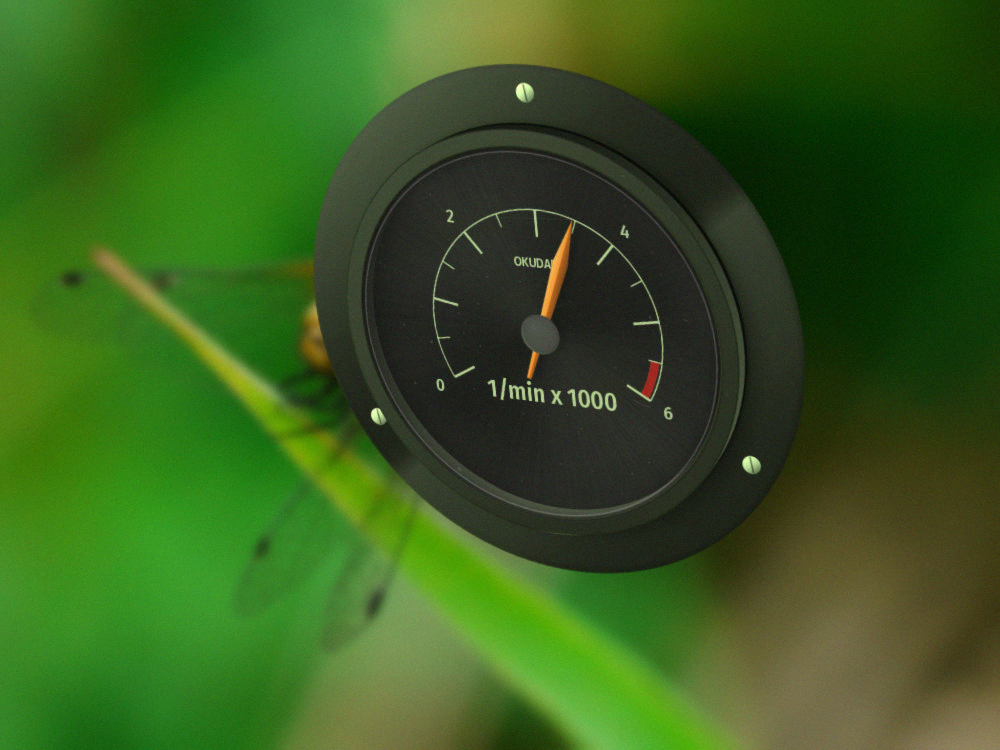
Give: 3500; rpm
